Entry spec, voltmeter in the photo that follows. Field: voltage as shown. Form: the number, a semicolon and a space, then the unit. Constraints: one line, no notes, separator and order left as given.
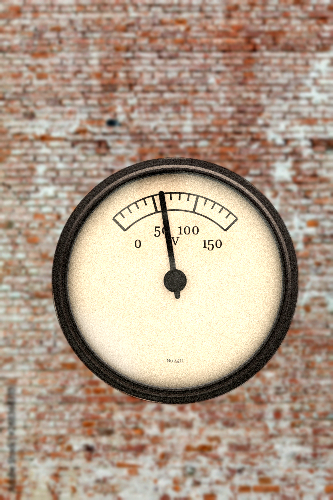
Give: 60; V
